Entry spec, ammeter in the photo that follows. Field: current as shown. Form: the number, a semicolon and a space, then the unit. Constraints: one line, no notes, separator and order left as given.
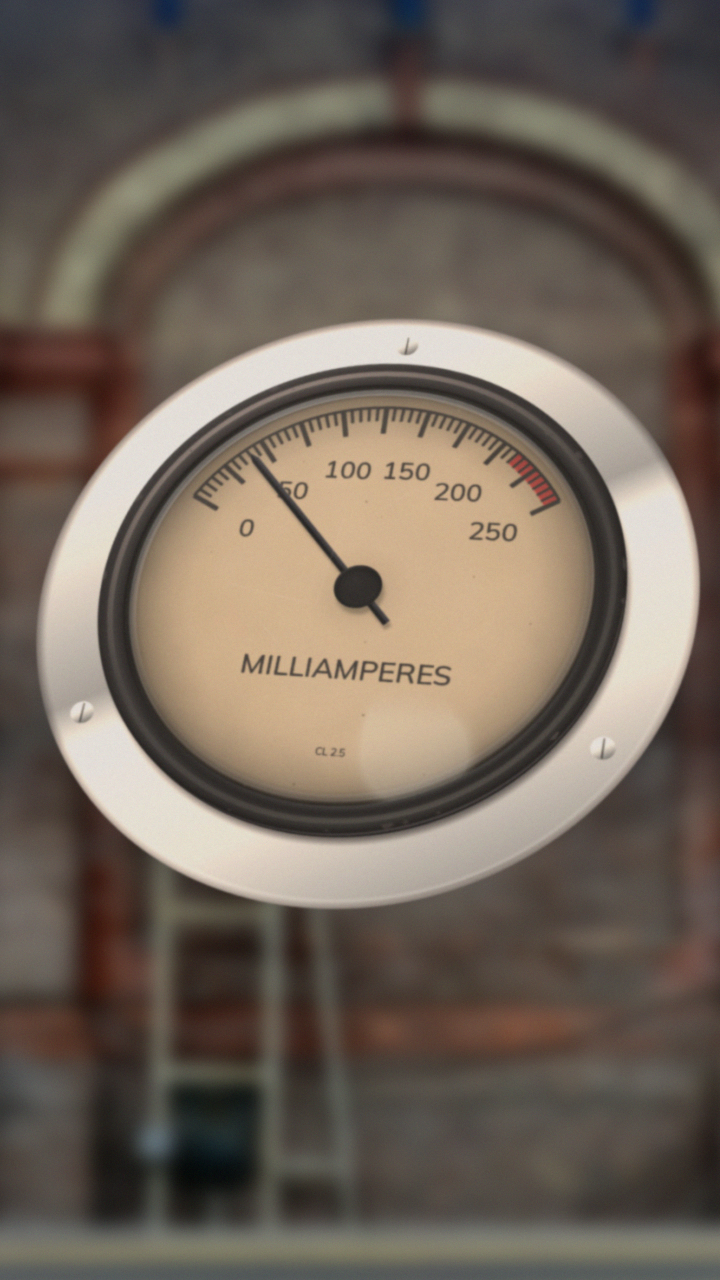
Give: 40; mA
